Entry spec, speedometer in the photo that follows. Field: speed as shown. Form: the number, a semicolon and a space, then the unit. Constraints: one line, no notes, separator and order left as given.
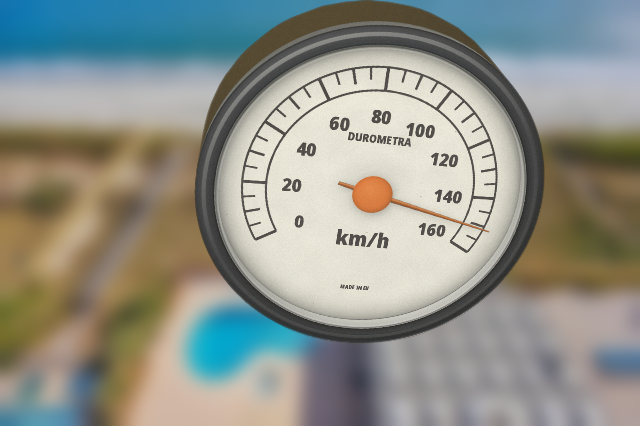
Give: 150; km/h
